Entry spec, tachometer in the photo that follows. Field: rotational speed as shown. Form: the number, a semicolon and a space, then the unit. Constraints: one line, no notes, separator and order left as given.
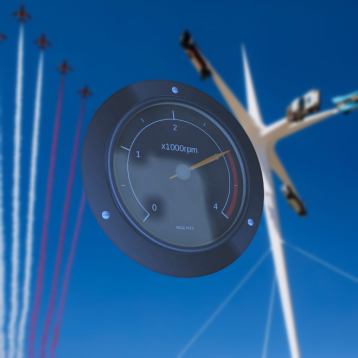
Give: 3000; rpm
